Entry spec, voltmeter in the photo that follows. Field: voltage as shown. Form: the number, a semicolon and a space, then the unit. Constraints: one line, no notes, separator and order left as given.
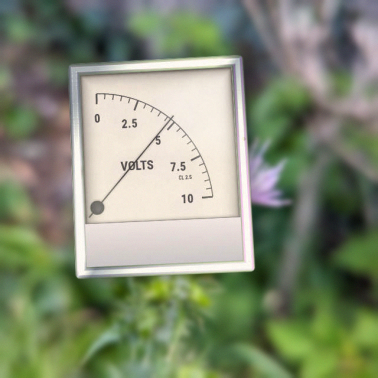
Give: 4.75; V
